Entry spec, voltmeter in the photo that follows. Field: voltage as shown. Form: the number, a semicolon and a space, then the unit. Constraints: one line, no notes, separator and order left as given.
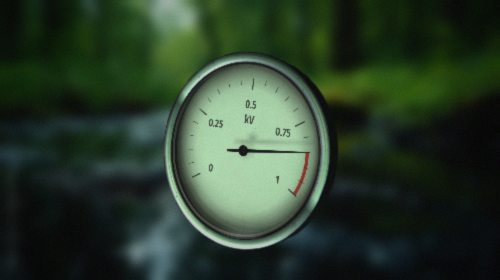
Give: 0.85; kV
